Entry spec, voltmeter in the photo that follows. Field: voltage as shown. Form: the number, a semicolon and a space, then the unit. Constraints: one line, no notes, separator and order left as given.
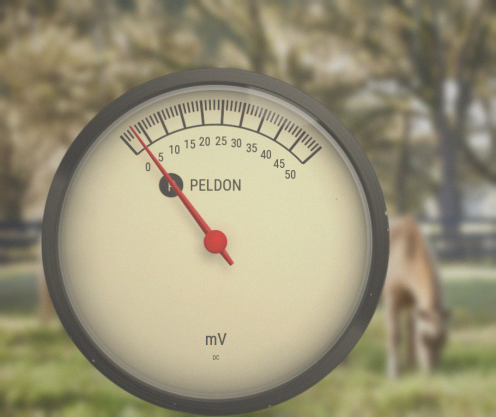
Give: 3; mV
